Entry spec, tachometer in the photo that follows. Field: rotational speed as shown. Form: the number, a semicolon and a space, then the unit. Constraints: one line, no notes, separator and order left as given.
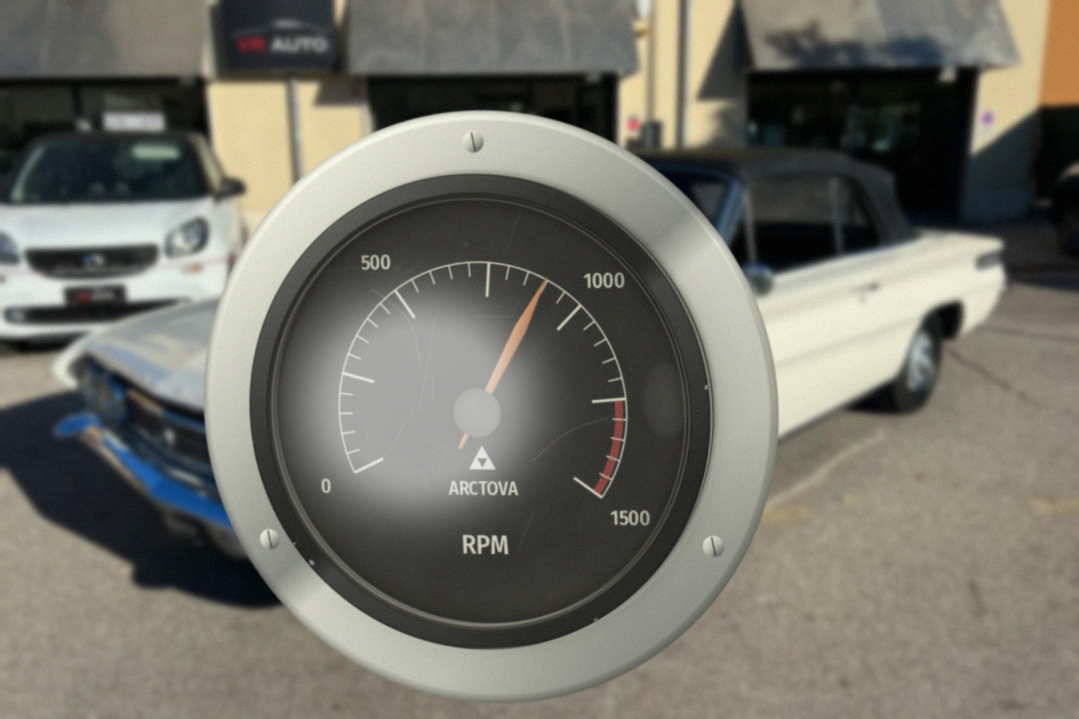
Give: 900; rpm
